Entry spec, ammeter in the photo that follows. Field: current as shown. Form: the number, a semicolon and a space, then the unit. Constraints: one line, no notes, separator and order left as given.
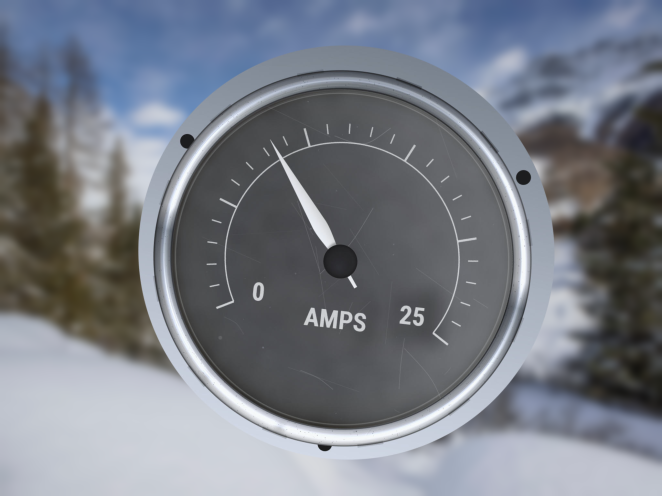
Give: 8.5; A
